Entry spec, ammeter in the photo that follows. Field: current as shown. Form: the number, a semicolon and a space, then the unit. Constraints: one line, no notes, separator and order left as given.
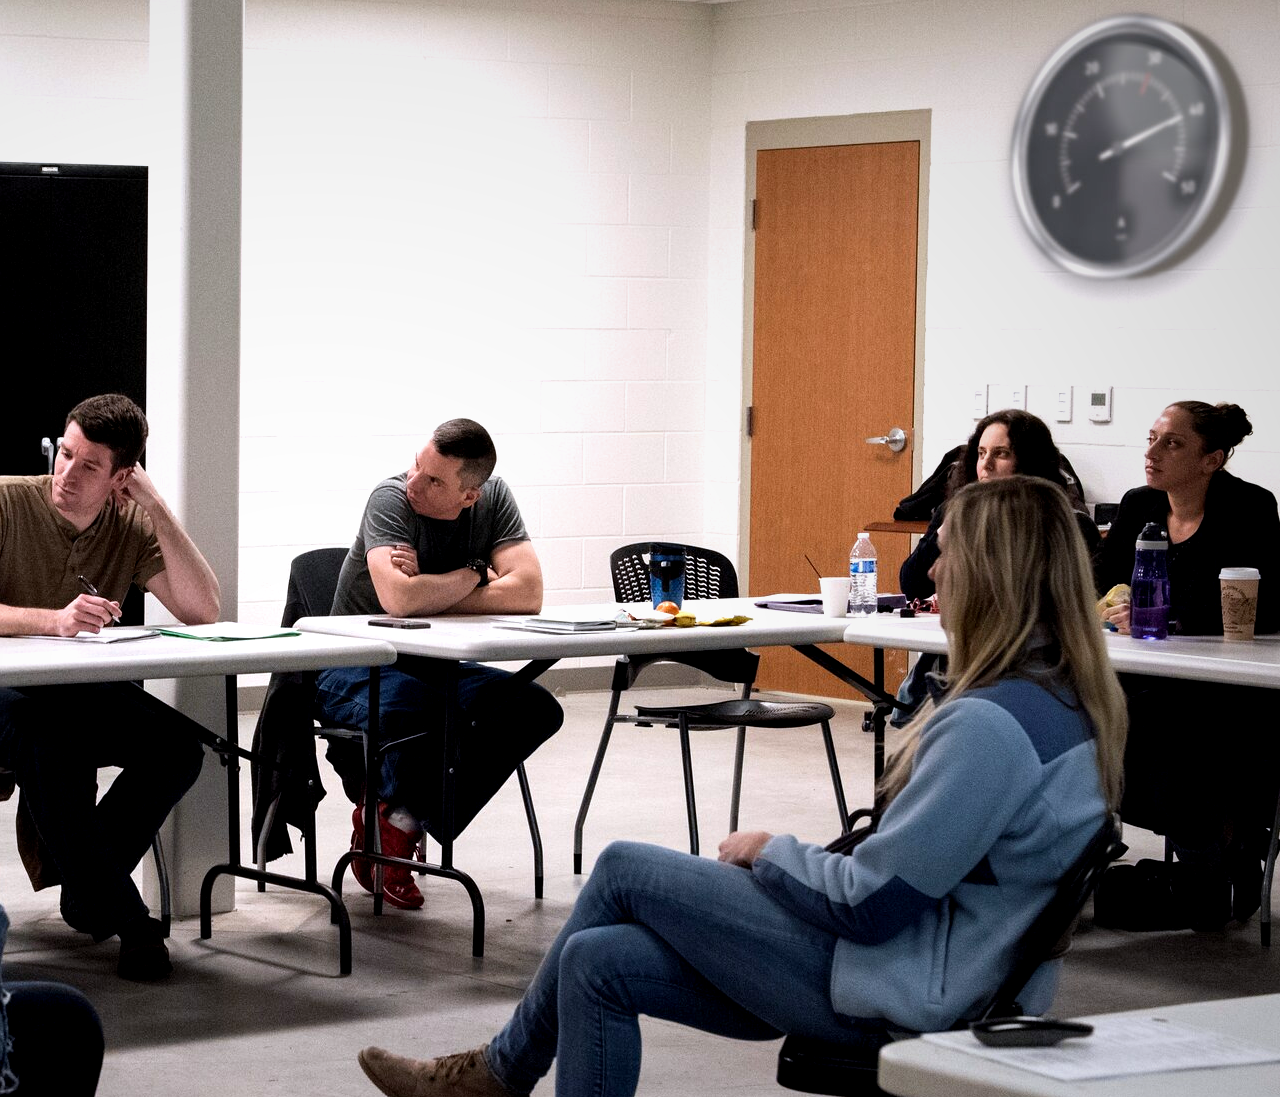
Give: 40; A
